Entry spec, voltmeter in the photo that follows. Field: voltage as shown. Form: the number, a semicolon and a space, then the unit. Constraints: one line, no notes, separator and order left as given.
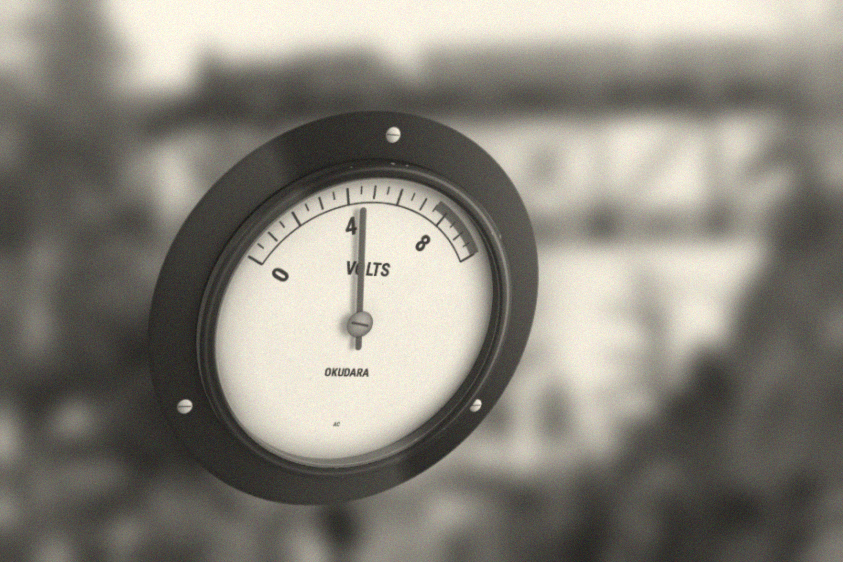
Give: 4.5; V
